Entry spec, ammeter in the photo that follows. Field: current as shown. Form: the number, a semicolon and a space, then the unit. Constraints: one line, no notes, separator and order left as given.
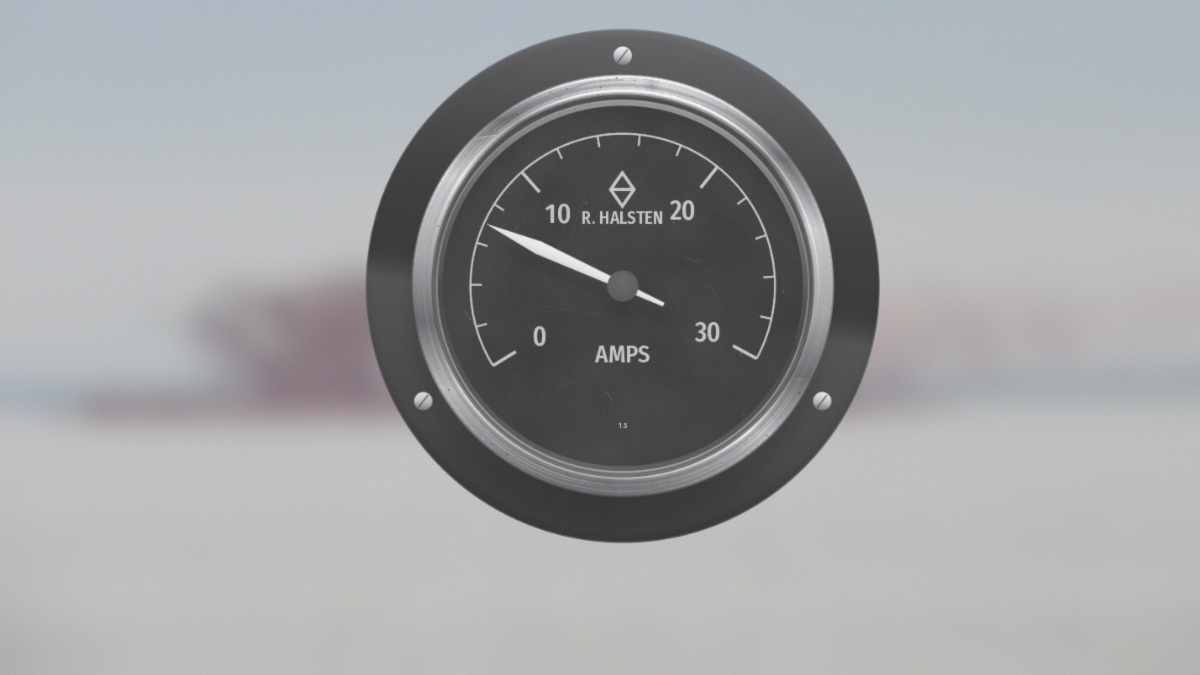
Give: 7; A
